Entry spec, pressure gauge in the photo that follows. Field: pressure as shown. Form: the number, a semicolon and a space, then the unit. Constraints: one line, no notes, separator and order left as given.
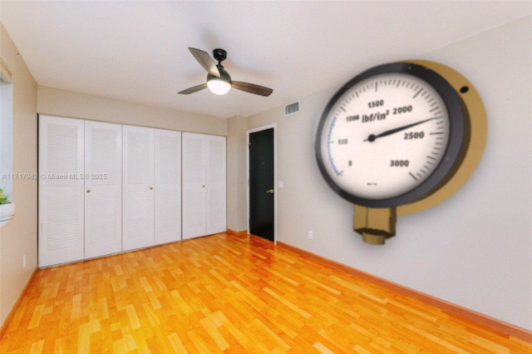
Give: 2350; psi
